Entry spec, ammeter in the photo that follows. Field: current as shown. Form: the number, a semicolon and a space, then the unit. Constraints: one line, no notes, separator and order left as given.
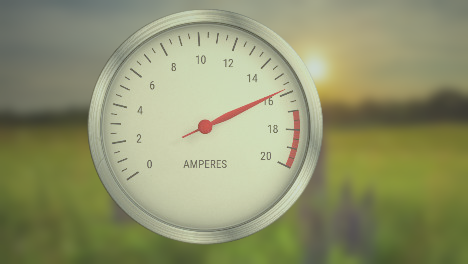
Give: 15.75; A
